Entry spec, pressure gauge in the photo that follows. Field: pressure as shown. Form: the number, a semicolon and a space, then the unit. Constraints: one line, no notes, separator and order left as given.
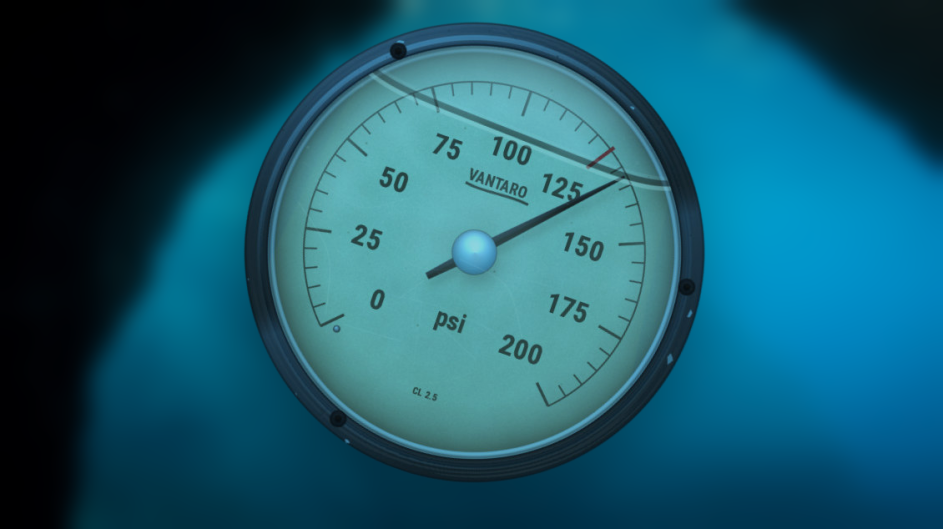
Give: 132.5; psi
